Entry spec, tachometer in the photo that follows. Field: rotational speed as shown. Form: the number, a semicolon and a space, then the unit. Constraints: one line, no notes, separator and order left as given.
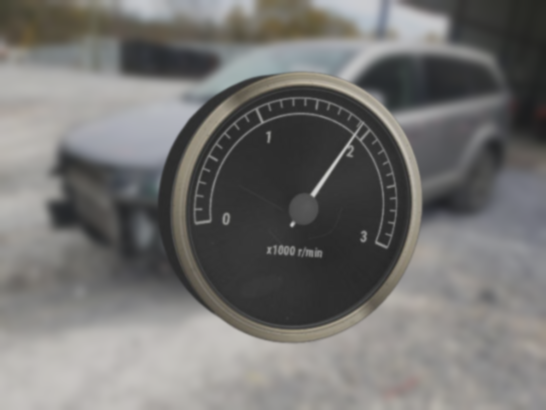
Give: 1900; rpm
